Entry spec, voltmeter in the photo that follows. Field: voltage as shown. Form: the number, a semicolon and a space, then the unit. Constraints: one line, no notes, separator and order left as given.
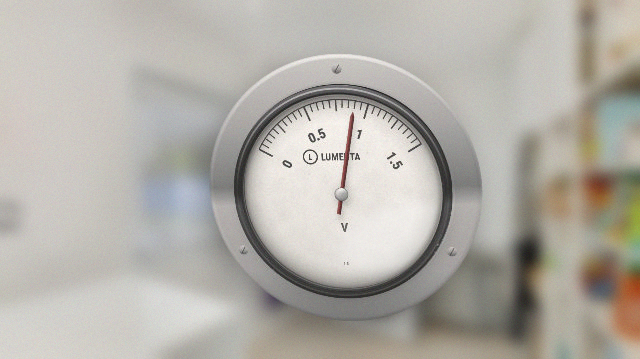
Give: 0.9; V
